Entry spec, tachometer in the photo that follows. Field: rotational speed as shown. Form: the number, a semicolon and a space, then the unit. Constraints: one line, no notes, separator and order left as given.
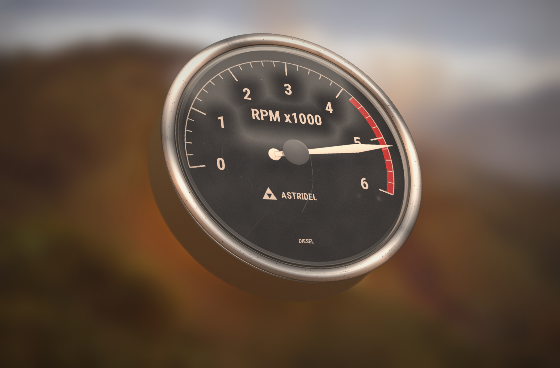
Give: 5200; rpm
